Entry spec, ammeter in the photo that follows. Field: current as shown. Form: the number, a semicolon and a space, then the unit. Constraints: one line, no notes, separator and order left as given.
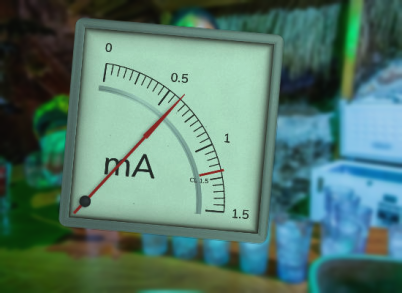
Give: 0.6; mA
